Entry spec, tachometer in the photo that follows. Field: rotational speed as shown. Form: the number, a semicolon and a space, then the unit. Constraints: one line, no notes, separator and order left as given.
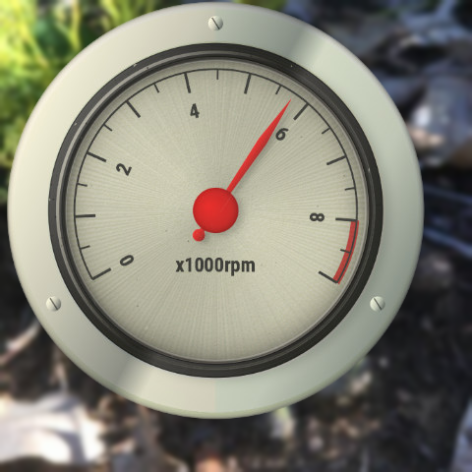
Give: 5750; rpm
